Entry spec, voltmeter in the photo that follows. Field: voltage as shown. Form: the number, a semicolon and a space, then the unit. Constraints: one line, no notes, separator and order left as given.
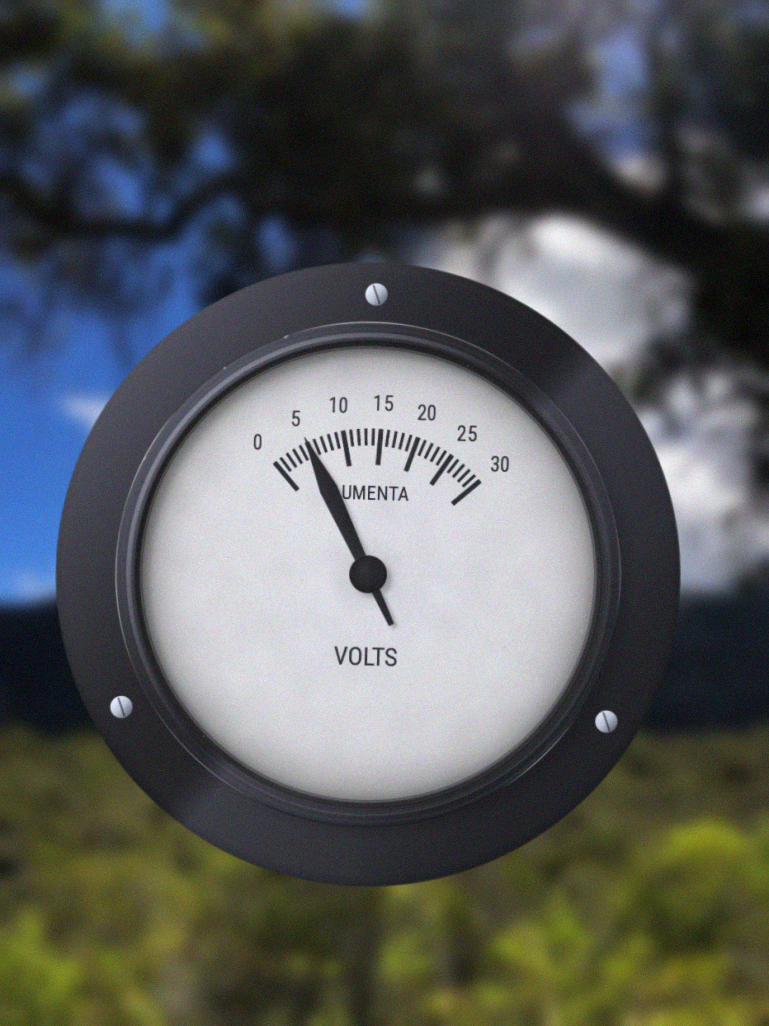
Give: 5; V
